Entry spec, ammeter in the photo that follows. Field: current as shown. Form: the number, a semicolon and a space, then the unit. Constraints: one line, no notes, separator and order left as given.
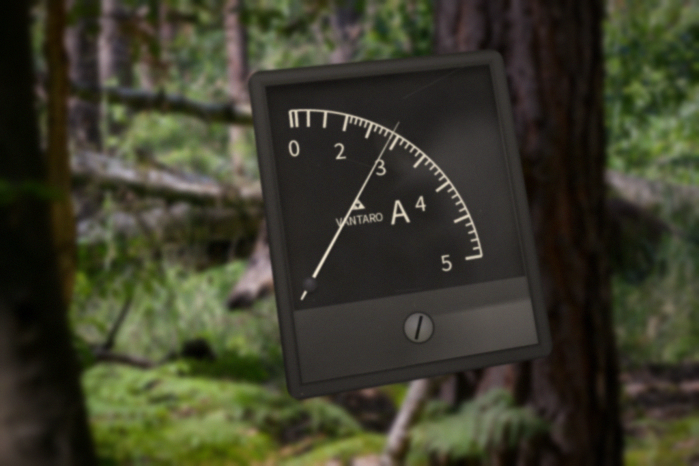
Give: 2.9; A
